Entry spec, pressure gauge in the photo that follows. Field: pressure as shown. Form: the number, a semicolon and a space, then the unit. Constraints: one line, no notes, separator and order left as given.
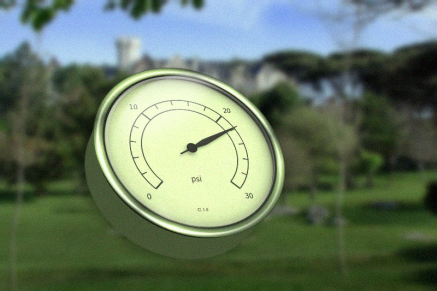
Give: 22; psi
